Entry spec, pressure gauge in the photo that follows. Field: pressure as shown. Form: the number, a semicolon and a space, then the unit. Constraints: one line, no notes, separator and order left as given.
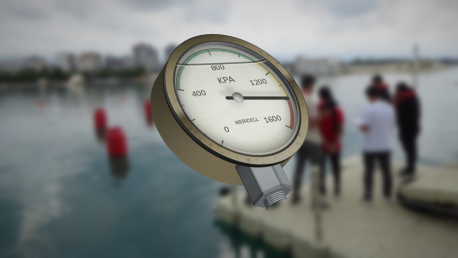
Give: 1400; kPa
